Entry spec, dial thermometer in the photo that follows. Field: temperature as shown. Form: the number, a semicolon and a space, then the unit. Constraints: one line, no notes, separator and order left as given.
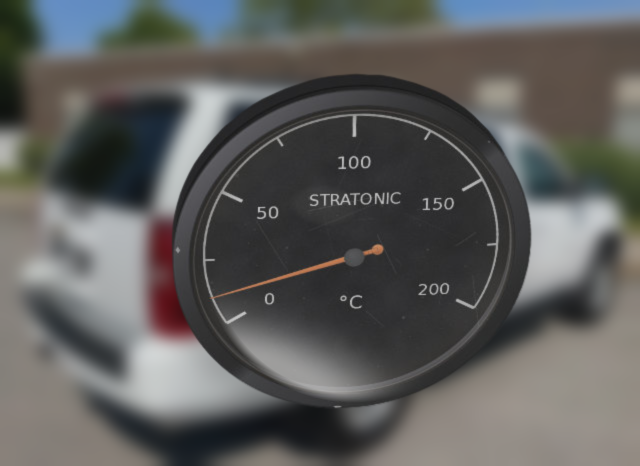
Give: 12.5; °C
